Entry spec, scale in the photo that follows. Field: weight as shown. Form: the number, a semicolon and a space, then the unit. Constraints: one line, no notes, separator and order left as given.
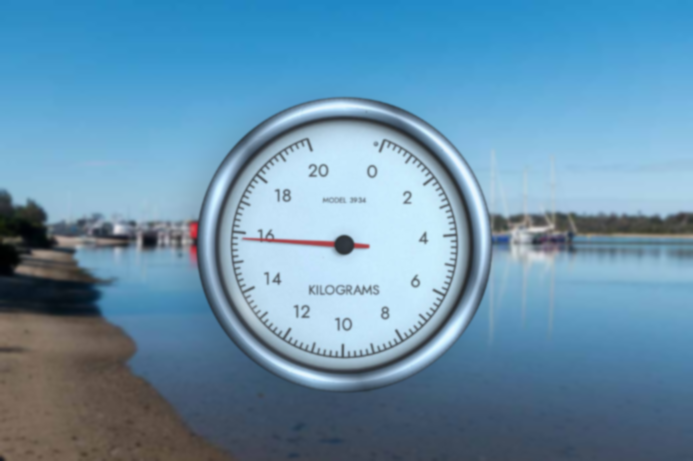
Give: 15.8; kg
